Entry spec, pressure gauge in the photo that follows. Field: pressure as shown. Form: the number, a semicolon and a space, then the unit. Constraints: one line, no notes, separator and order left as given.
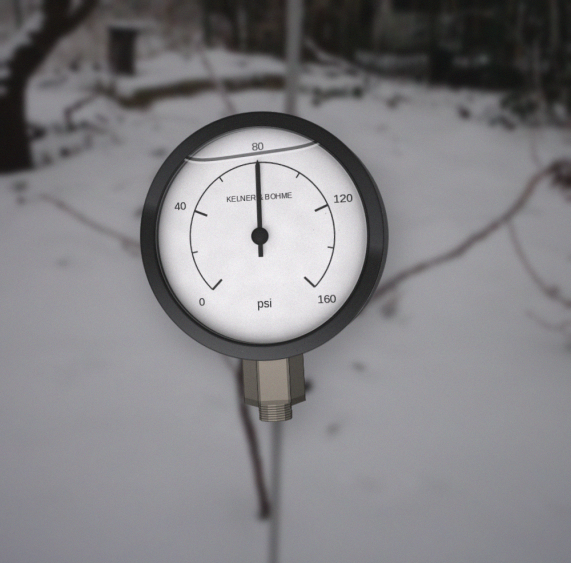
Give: 80; psi
